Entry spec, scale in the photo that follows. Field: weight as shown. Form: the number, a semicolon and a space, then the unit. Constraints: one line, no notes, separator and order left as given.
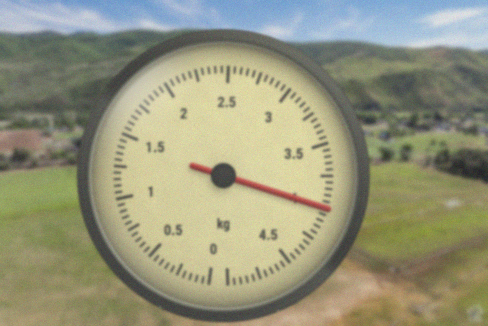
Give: 4; kg
